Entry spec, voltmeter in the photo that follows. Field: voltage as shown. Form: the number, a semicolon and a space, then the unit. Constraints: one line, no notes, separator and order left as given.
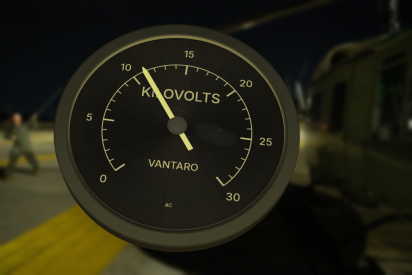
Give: 11; kV
